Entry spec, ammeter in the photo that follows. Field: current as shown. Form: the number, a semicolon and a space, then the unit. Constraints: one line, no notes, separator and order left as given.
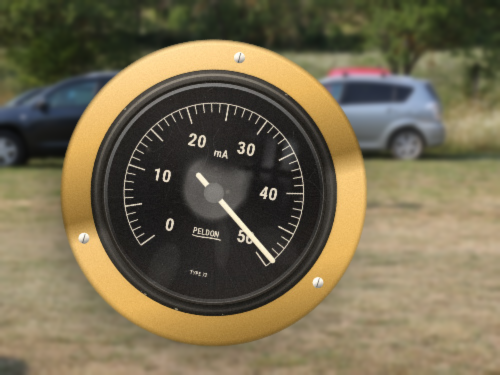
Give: 49; mA
